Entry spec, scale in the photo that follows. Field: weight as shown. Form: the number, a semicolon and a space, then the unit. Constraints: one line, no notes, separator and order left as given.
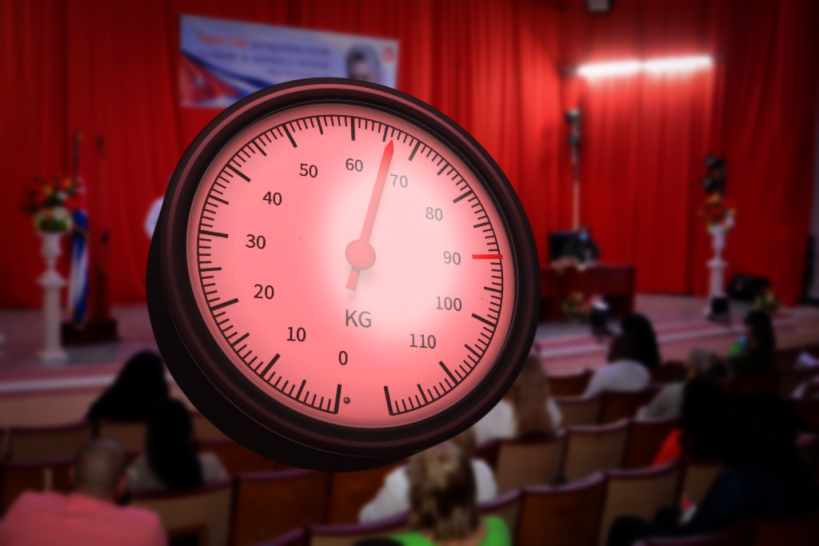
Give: 66; kg
